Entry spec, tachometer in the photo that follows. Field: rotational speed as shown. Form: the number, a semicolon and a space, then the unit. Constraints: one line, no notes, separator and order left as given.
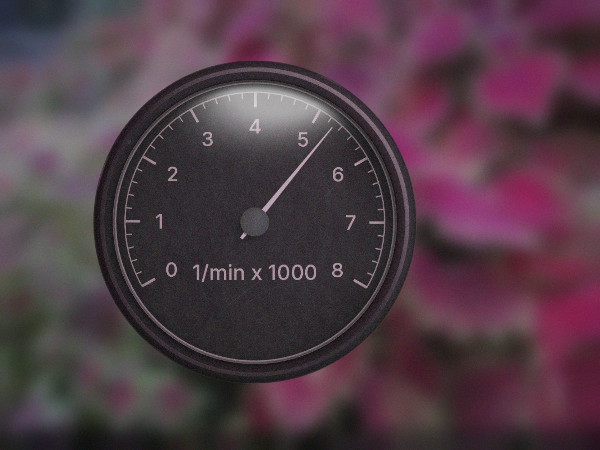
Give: 5300; rpm
